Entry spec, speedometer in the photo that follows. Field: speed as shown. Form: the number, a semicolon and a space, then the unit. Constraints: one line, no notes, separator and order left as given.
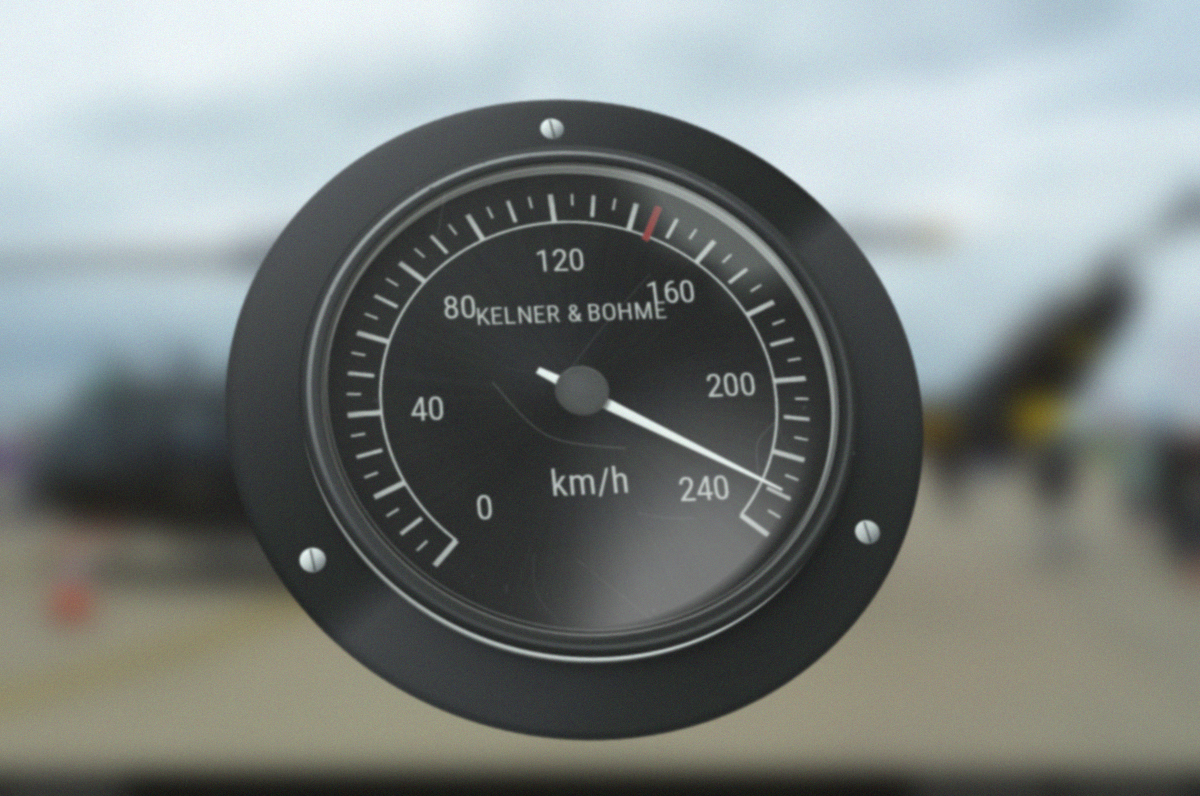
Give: 230; km/h
